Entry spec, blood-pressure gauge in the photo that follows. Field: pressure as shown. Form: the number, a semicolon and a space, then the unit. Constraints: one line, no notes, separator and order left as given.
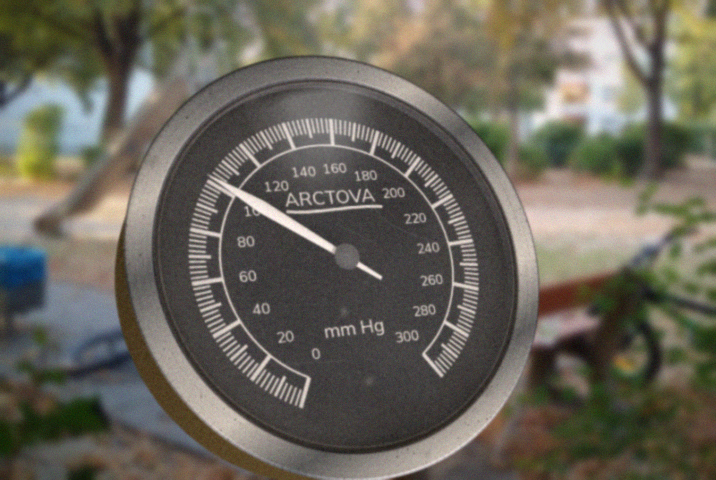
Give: 100; mmHg
